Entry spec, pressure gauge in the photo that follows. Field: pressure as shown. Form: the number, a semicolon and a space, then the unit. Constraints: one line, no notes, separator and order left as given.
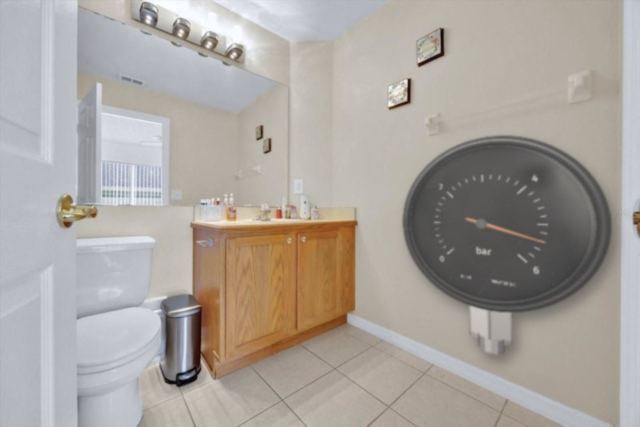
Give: 5.4; bar
